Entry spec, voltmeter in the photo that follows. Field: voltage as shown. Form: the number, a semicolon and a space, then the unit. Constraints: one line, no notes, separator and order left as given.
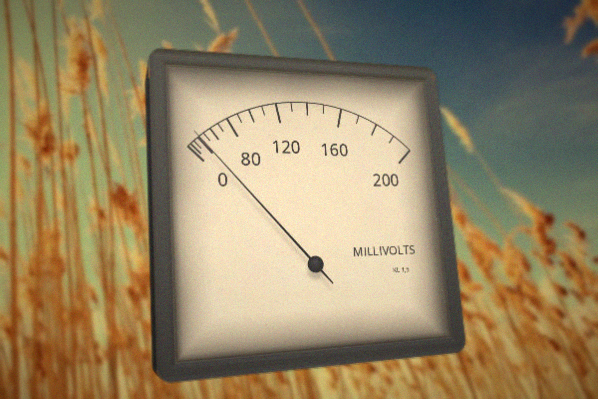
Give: 40; mV
